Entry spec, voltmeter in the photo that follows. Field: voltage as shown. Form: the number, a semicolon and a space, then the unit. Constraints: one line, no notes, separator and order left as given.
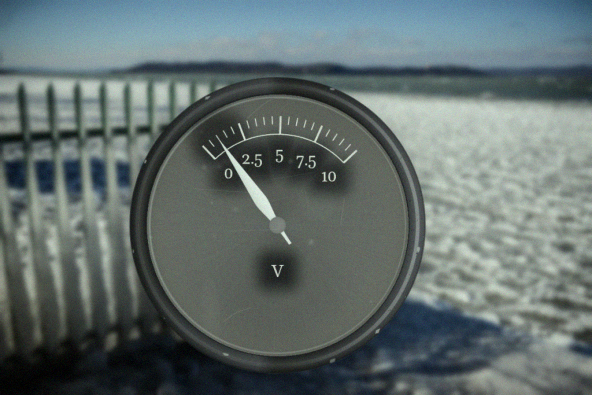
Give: 1; V
